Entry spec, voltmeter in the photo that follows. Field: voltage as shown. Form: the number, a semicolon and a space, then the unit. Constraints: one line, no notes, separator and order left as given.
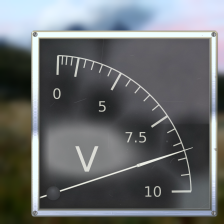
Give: 8.75; V
